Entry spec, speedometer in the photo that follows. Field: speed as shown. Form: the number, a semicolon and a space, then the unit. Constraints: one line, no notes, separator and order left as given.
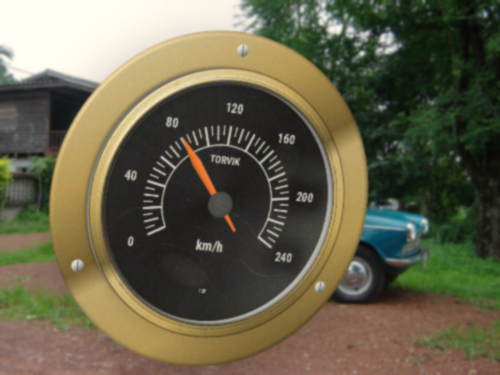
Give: 80; km/h
